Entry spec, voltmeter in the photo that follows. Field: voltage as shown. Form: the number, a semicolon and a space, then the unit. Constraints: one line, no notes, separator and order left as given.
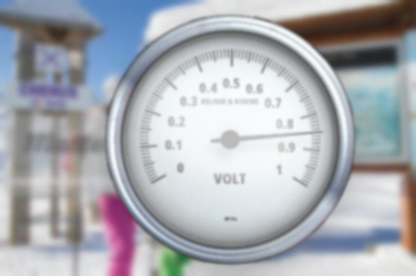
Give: 0.85; V
